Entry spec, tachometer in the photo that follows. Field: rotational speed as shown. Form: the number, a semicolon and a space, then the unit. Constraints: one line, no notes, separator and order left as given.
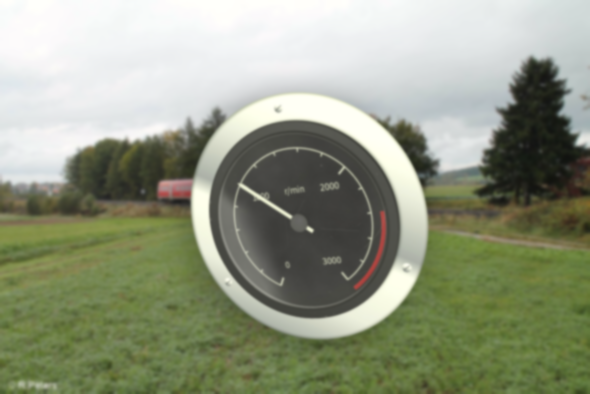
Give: 1000; rpm
